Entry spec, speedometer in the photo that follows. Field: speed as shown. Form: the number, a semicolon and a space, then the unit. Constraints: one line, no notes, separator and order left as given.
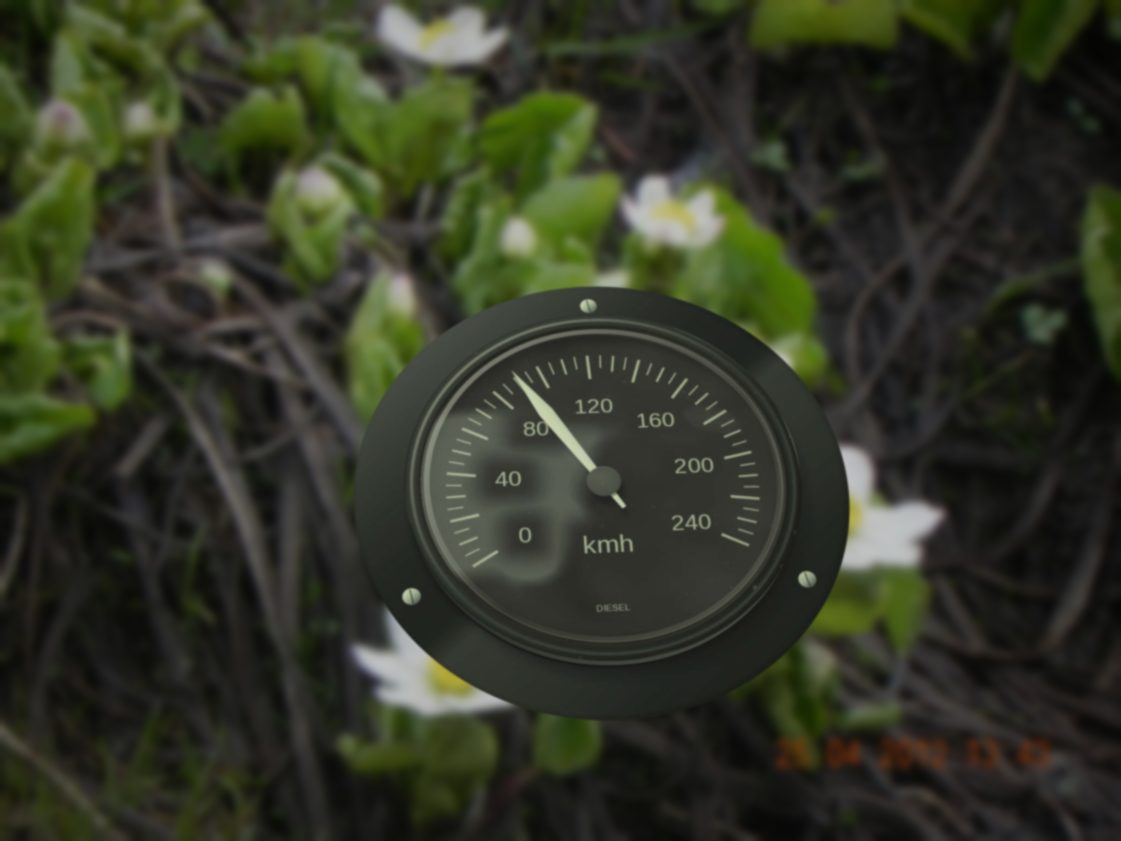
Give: 90; km/h
